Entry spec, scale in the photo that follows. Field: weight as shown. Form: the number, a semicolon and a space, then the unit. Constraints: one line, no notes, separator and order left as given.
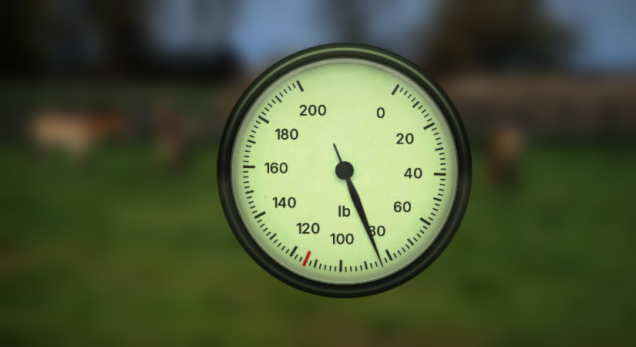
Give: 84; lb
